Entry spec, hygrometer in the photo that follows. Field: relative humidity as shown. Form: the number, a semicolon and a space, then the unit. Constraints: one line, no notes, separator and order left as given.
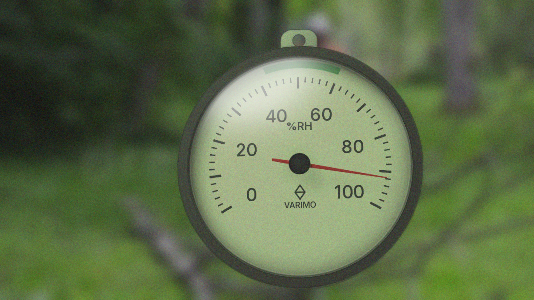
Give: 92; %
